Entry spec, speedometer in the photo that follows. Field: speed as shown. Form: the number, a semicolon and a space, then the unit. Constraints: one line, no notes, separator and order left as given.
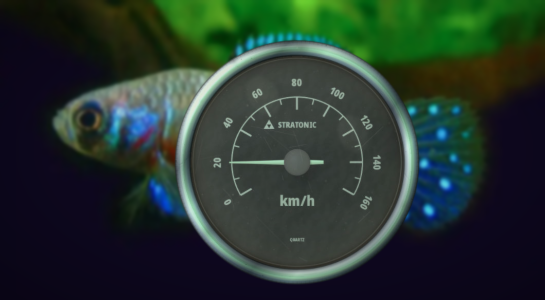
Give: 20; km/h
